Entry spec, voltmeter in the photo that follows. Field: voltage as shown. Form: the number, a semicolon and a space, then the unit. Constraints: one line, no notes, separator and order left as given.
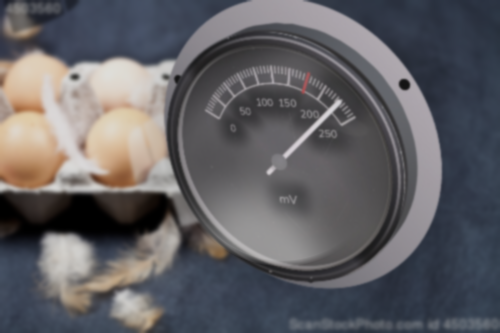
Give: 225; mV
